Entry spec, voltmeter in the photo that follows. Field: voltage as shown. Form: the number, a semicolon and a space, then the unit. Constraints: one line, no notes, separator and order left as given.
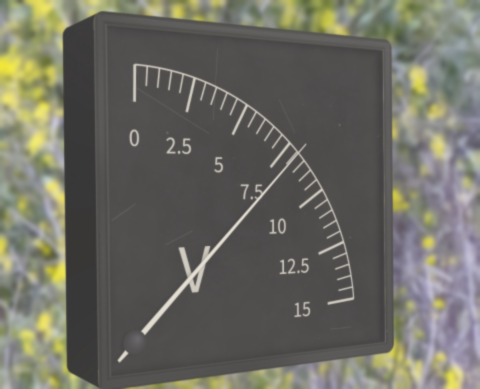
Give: 8; V
